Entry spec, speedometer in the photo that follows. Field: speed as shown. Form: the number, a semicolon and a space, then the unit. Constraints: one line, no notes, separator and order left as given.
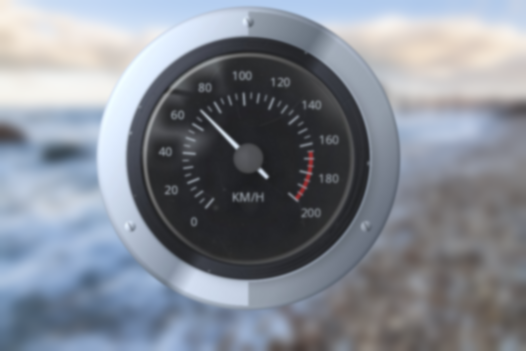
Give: 70; km/h
